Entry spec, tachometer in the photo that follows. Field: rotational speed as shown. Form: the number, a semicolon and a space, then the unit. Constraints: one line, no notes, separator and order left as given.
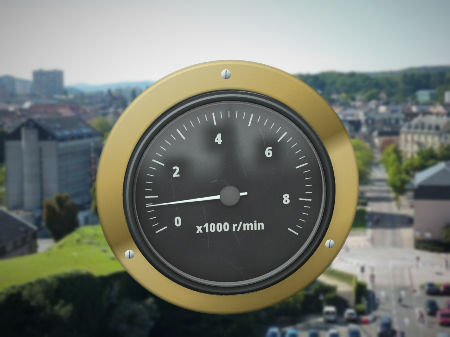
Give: 800; rpm
